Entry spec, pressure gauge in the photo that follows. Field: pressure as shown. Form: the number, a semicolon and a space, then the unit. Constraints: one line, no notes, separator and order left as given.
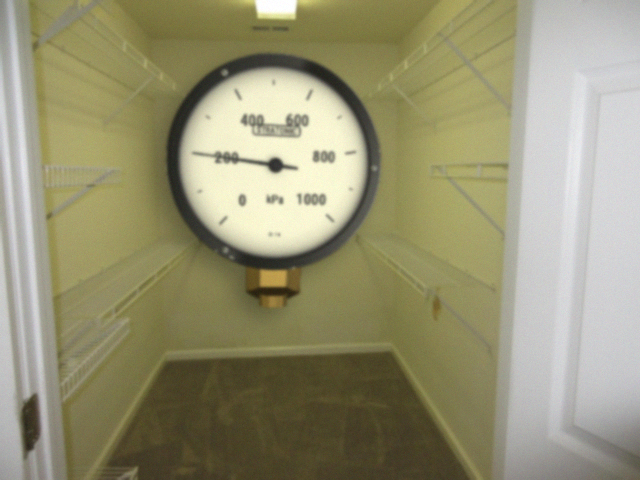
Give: 200; kPa
